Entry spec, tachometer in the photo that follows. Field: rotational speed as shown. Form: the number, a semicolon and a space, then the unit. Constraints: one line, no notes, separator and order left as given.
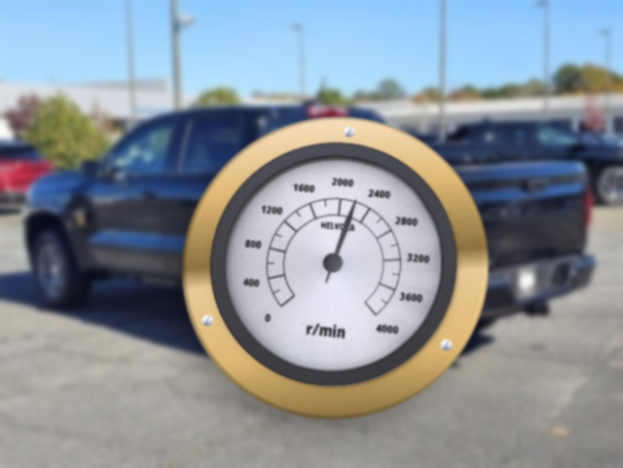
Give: 2200; rpm
